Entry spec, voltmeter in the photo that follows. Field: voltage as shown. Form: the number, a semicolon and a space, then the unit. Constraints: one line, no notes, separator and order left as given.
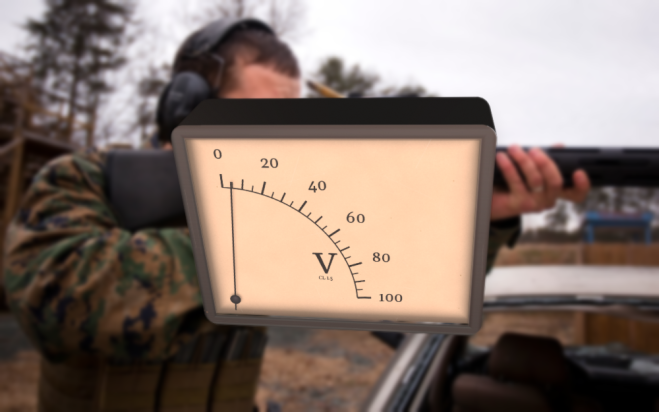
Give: 5; V
